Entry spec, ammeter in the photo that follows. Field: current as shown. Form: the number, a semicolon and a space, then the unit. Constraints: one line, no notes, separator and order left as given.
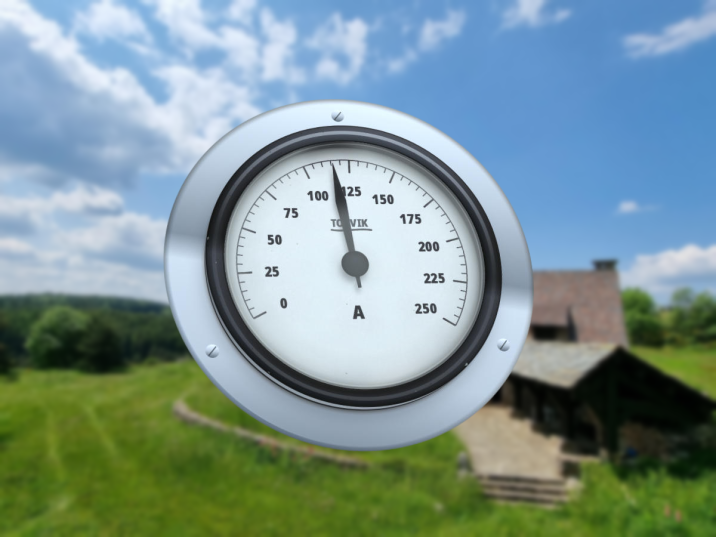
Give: 115; A
